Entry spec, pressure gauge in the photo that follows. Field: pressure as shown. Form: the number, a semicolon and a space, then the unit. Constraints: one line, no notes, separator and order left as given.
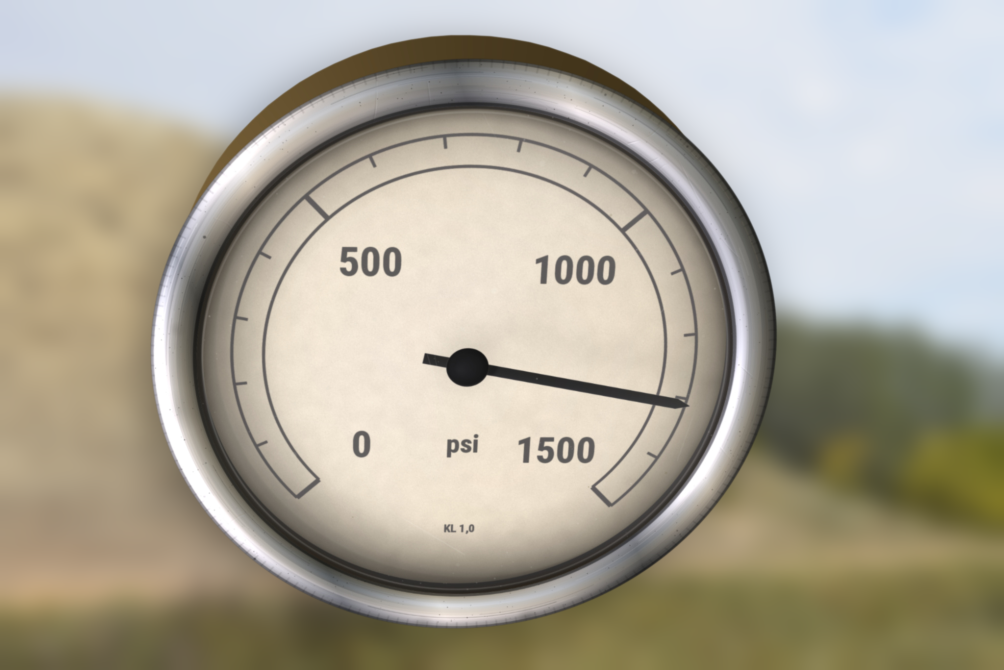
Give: 1300; psi
